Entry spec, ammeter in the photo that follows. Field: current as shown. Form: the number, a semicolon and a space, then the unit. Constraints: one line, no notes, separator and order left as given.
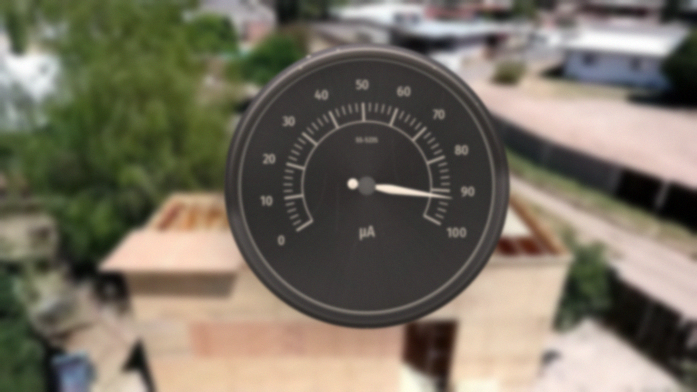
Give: 92; µA
